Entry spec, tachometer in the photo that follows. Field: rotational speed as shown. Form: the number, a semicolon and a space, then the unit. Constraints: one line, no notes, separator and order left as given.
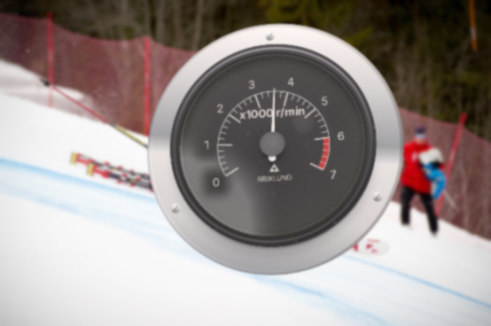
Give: 3600; rpm
